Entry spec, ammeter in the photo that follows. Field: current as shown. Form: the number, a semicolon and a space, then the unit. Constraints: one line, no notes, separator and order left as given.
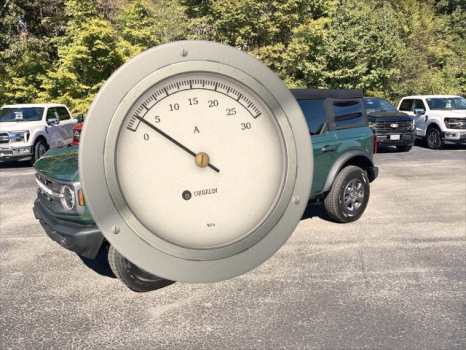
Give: 2.5; A
